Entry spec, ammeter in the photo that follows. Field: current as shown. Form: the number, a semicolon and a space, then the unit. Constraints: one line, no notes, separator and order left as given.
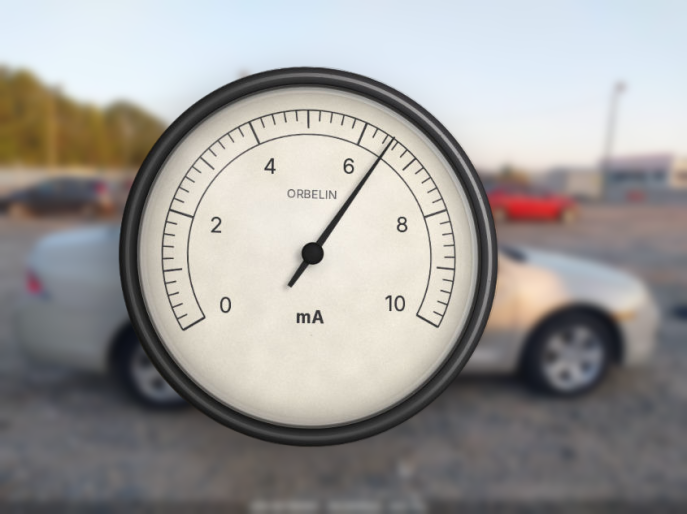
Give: 6.5; mA
